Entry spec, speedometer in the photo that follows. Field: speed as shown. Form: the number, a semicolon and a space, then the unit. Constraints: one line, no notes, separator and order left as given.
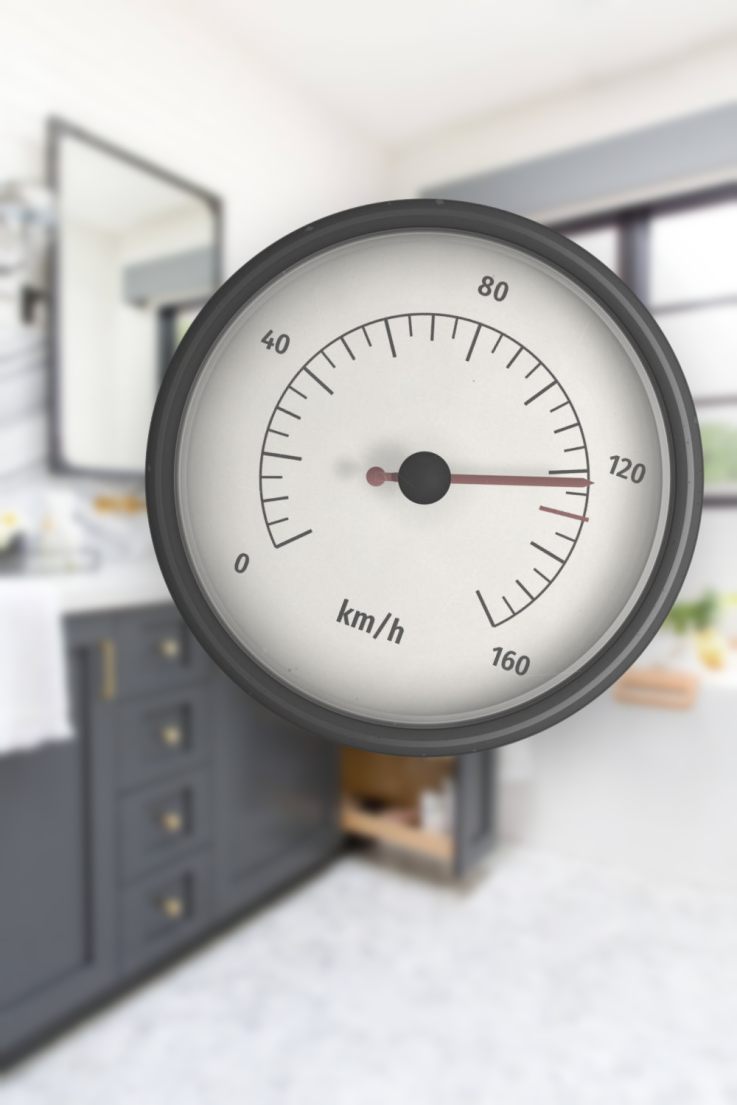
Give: 122.5; km/h
